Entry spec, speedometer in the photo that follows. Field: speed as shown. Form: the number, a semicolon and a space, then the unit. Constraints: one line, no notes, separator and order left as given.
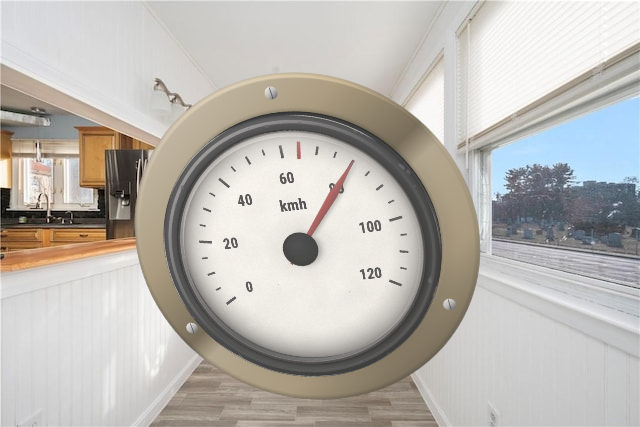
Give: 80; km/h
